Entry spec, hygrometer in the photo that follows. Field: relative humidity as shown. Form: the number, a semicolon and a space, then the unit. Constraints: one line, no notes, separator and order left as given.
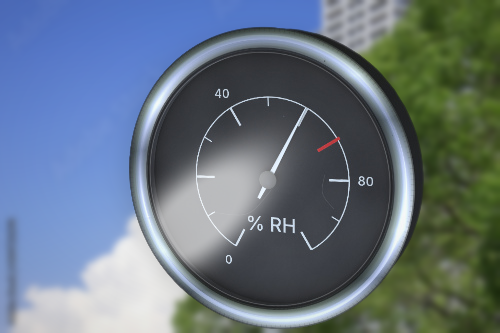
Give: 60; %
